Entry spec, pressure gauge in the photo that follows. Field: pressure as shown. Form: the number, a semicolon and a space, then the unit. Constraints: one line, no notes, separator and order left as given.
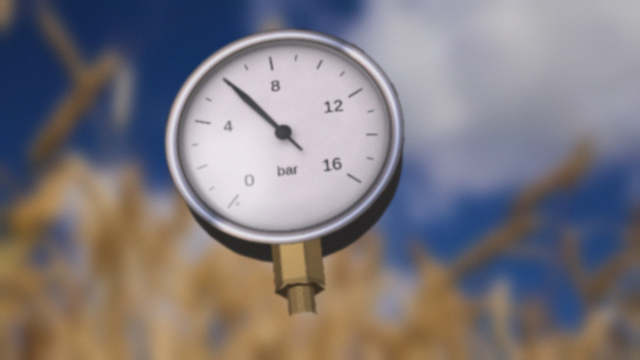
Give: 6; bar
